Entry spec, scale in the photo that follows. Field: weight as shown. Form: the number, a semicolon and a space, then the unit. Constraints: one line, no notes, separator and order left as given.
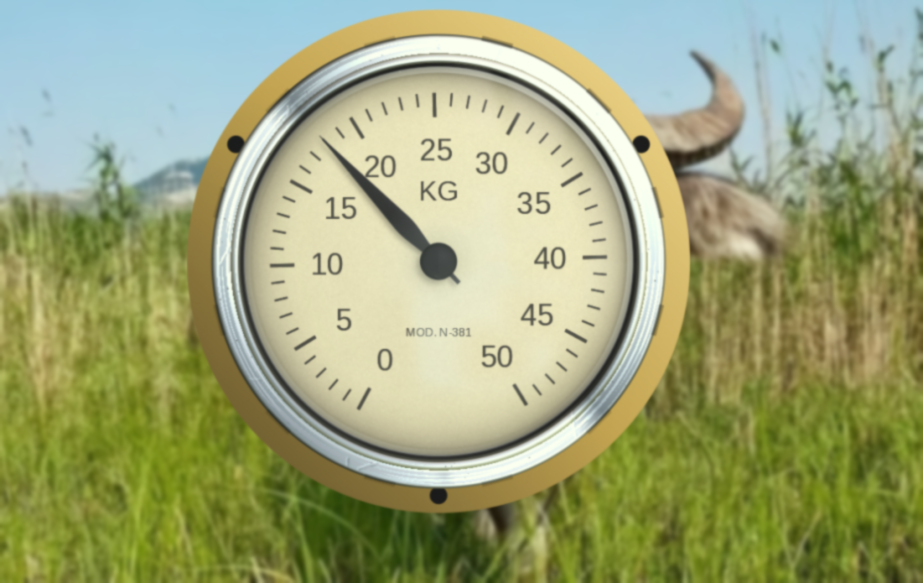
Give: 18; kg
